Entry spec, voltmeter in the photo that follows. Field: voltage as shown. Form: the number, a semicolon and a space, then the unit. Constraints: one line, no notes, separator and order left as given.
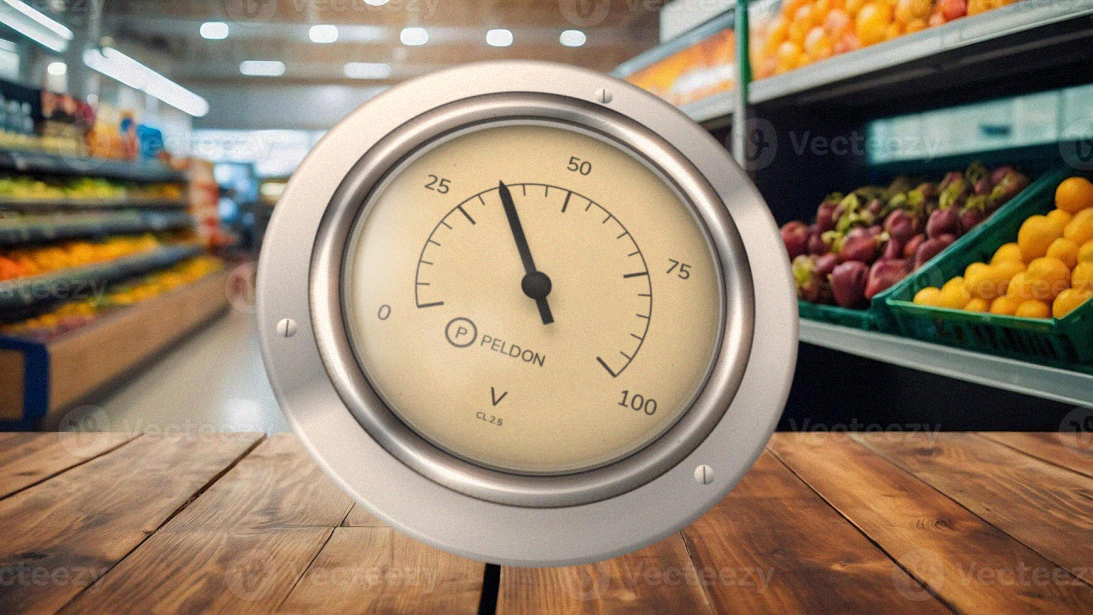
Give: 35; V
